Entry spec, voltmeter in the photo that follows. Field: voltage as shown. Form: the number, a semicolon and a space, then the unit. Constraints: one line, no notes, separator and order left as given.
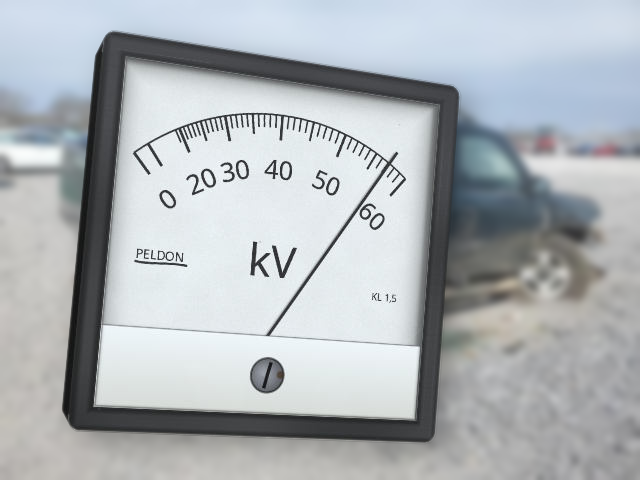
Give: 57; kV
